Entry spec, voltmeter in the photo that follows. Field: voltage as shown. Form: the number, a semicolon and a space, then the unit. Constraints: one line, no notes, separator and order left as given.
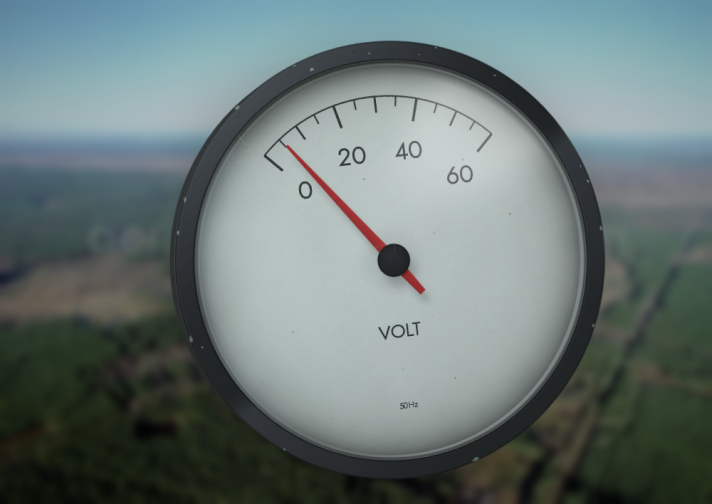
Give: 5; V
